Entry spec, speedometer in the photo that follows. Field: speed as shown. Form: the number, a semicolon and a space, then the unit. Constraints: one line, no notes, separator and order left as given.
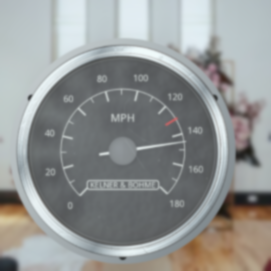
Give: 145; mph
